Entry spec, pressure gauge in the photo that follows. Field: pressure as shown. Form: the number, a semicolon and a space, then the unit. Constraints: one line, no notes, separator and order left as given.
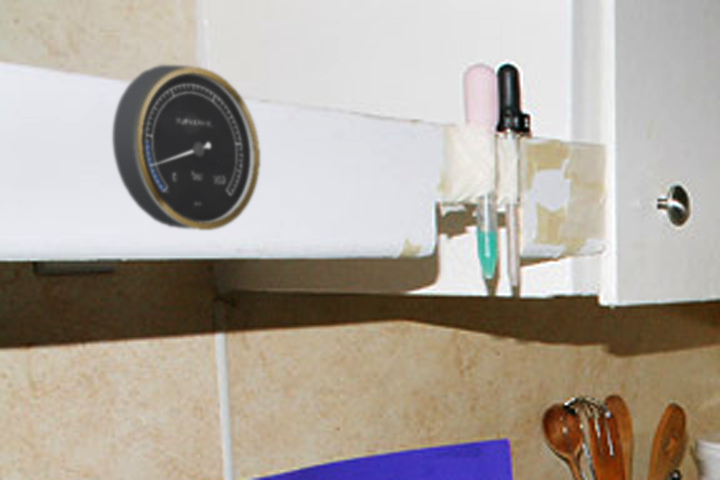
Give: 10; bar
